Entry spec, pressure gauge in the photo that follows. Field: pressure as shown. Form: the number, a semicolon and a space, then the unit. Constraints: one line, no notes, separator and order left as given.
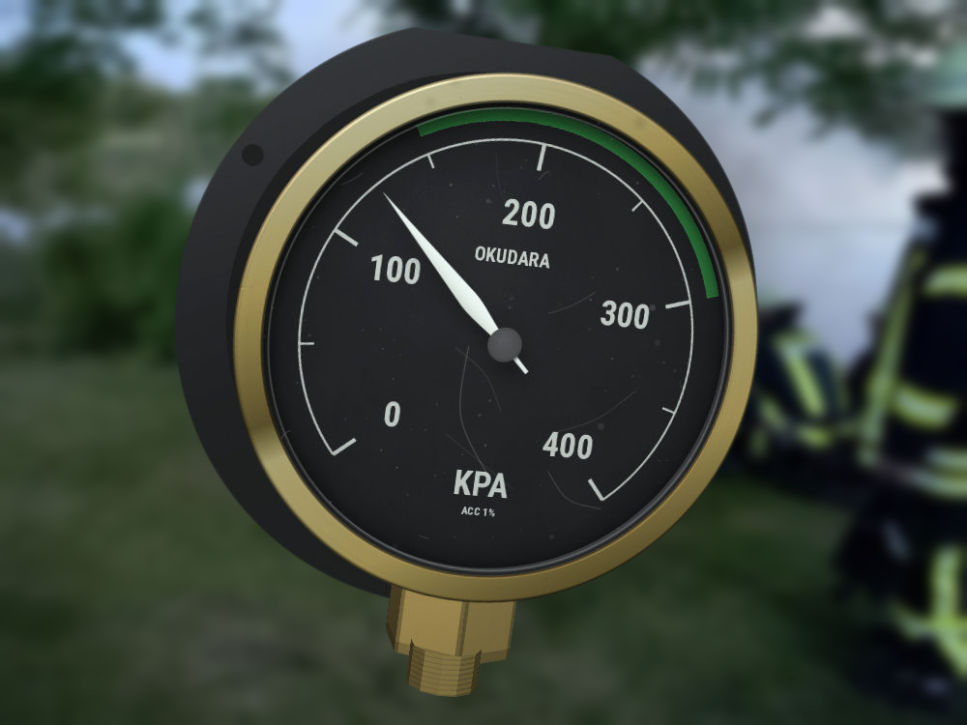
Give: 125; kPa
